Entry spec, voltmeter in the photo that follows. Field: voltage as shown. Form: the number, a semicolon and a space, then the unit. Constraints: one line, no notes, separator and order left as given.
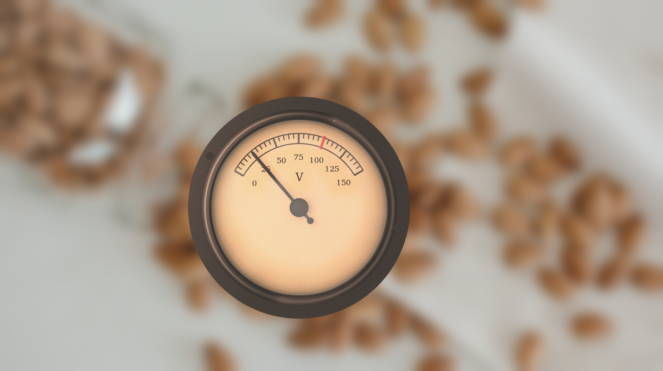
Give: 25; V
